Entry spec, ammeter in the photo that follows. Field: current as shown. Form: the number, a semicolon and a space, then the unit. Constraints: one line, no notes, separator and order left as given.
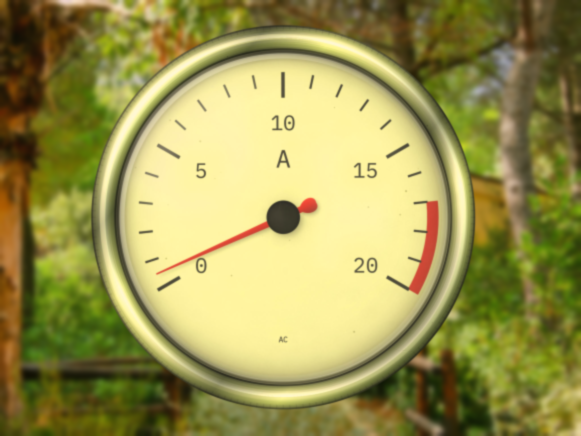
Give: 0.5; A
